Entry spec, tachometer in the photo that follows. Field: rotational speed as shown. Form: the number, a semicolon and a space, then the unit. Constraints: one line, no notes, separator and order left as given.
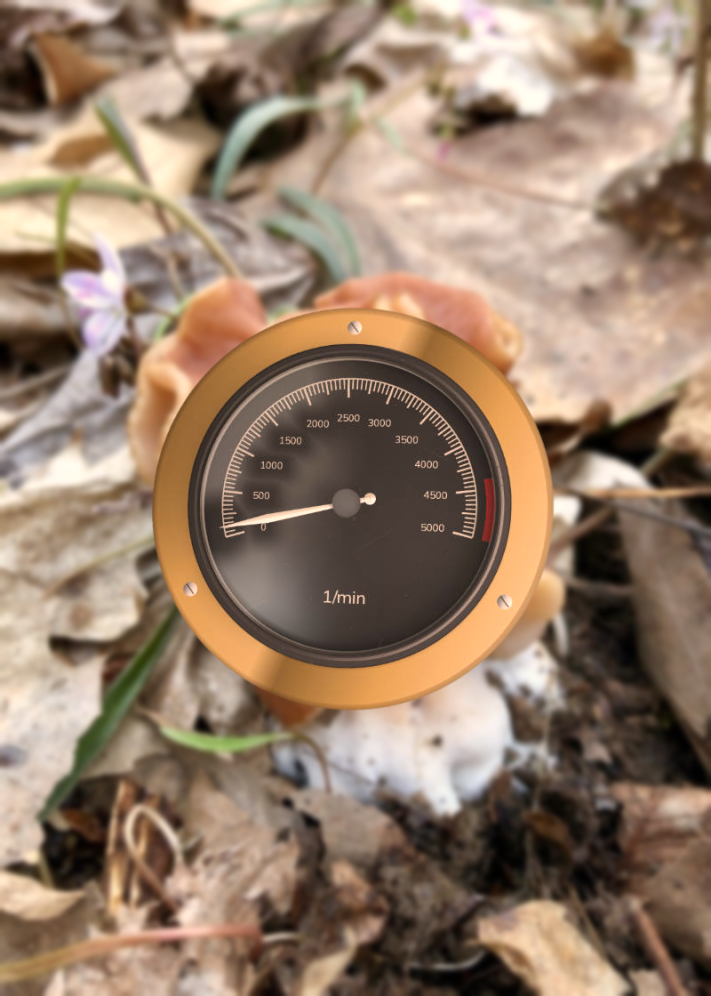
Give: 100; rpm
